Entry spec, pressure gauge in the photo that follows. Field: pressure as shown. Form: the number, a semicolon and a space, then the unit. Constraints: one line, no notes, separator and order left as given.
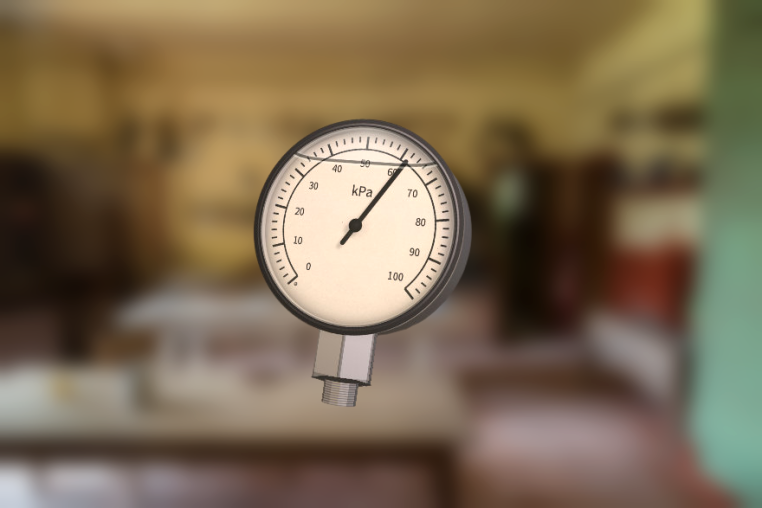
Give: 62; kPa
